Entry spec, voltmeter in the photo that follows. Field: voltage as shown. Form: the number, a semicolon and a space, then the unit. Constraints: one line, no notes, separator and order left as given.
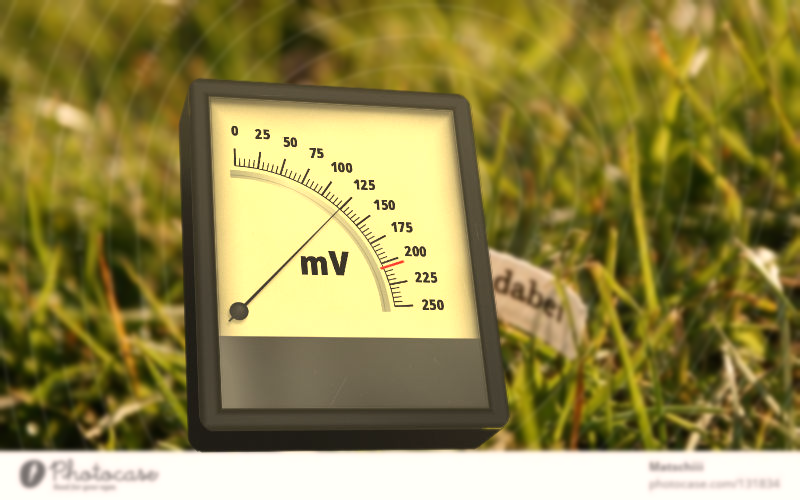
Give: 125; mV
